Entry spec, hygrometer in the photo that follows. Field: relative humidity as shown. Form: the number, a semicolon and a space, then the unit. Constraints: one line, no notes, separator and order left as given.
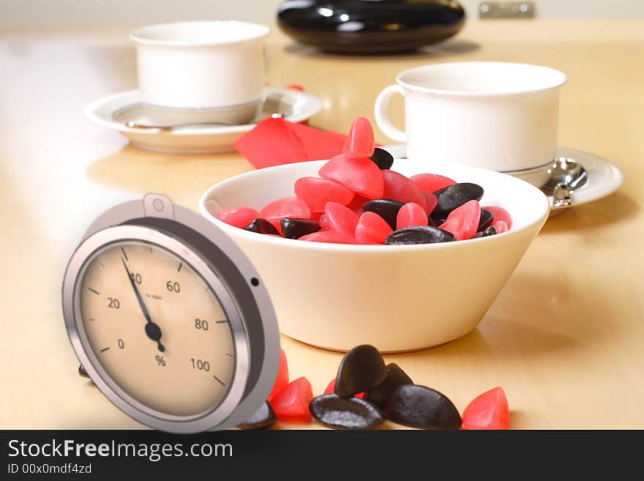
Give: 40; %
